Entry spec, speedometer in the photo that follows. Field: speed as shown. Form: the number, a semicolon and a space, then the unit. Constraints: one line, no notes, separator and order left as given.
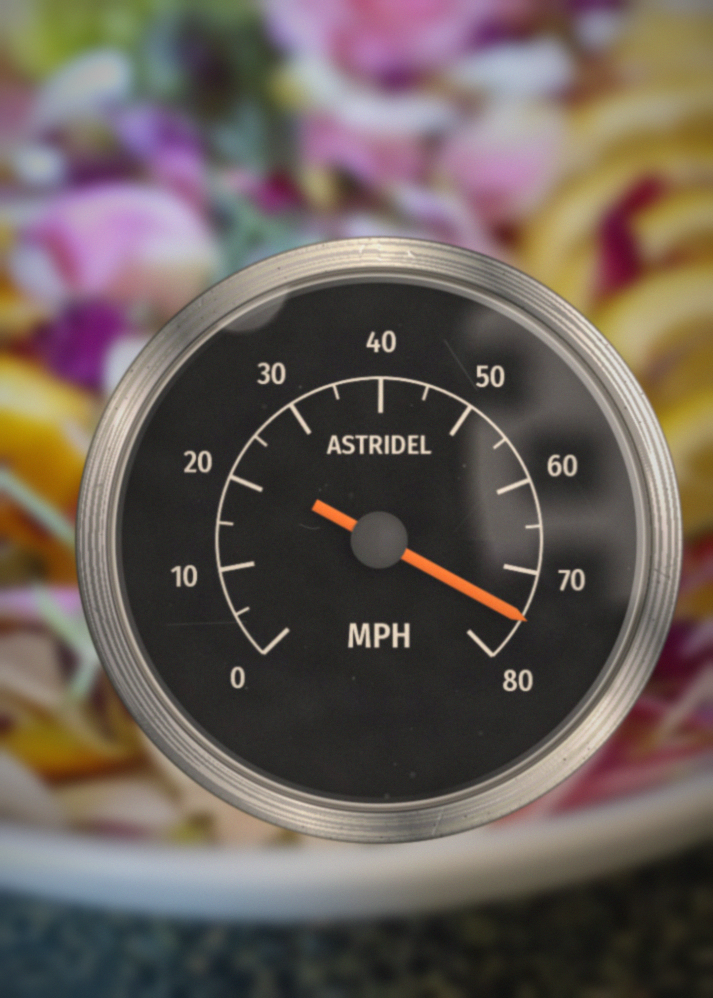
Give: 75; mph
